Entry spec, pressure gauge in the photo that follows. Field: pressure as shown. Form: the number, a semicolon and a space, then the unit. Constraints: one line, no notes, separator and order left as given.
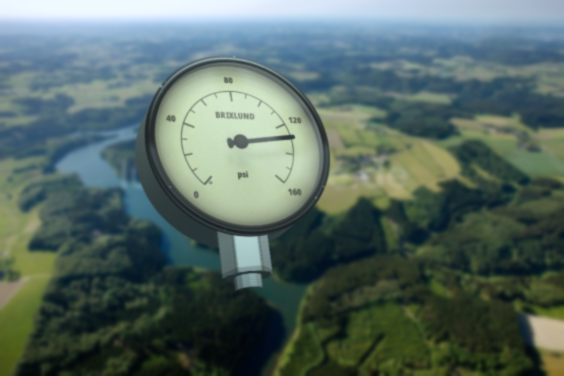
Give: 130; psi
